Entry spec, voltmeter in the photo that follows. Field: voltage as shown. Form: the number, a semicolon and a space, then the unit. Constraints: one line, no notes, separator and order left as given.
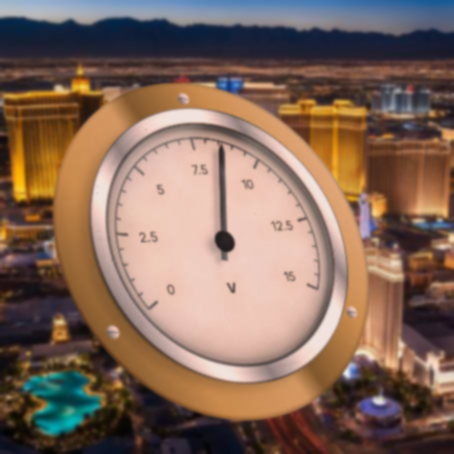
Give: 8.5; V
